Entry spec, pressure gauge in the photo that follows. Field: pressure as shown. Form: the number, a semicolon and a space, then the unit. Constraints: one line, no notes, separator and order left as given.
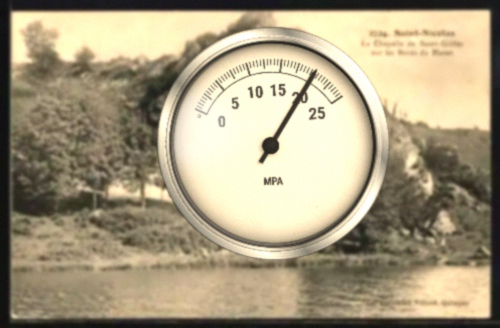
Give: 20; MPa
